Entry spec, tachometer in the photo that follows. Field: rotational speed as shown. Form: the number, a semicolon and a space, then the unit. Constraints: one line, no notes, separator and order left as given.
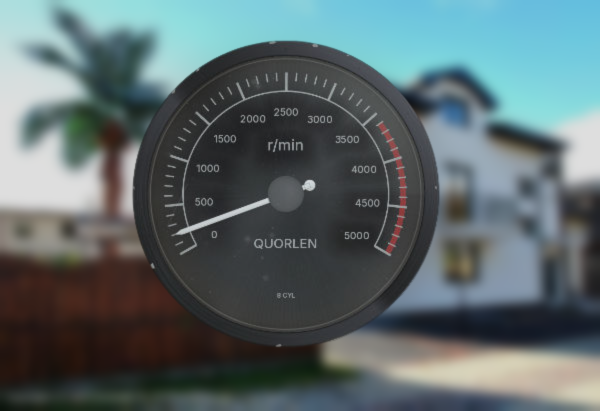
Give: 200; rpm
